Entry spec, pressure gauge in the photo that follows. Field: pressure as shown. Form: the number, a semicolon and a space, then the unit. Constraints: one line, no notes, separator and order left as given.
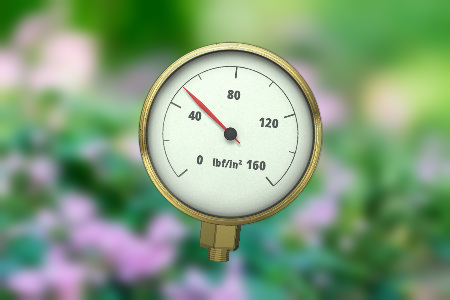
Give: 50; psi
